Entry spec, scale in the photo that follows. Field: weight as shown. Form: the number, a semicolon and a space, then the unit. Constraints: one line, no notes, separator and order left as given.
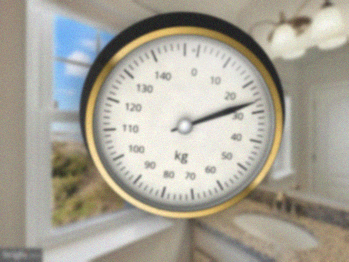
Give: 26; kg
